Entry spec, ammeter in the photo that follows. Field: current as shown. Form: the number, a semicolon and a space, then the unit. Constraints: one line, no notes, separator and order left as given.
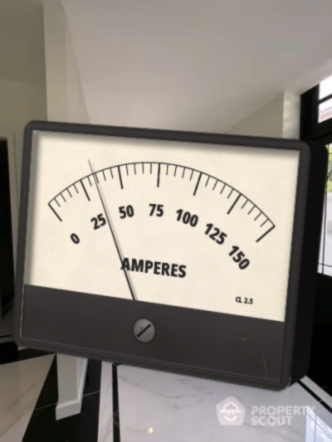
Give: 35; A
